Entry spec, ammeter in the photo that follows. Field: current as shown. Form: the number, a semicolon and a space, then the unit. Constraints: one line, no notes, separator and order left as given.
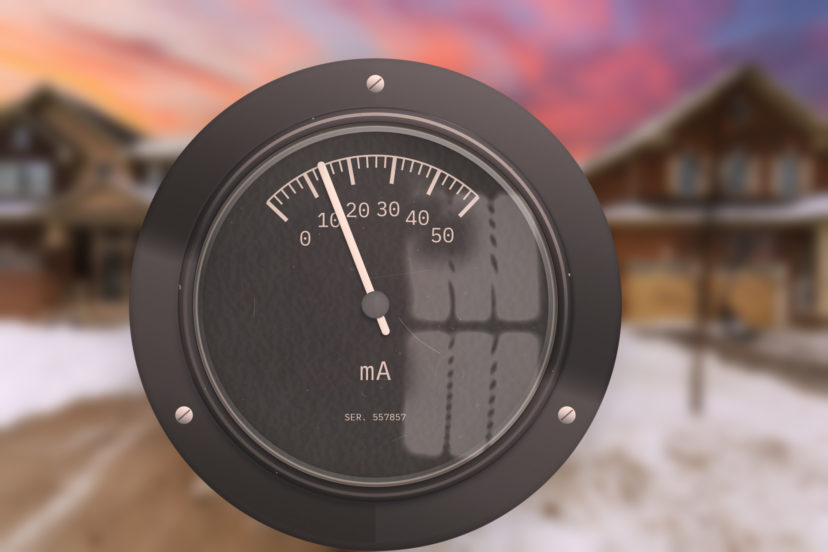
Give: 14; mA
